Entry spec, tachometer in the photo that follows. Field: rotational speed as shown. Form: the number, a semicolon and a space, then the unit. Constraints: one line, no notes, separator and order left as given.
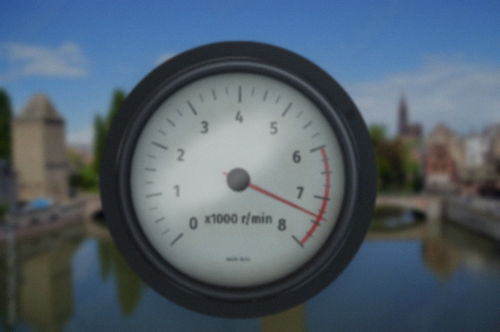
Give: 7375; rpm
